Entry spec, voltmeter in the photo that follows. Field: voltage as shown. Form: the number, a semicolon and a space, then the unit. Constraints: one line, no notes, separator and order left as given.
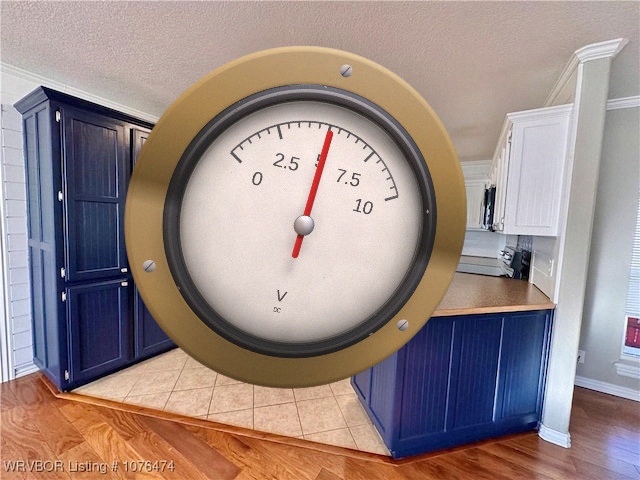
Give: 5; V
